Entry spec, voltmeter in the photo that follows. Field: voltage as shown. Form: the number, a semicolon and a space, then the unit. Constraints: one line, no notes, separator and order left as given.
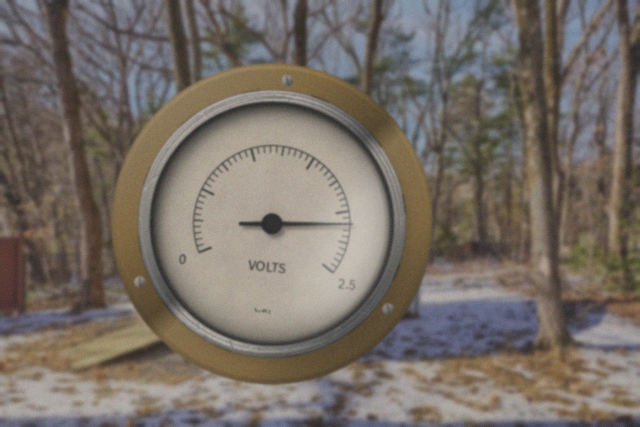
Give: 2.1; V
